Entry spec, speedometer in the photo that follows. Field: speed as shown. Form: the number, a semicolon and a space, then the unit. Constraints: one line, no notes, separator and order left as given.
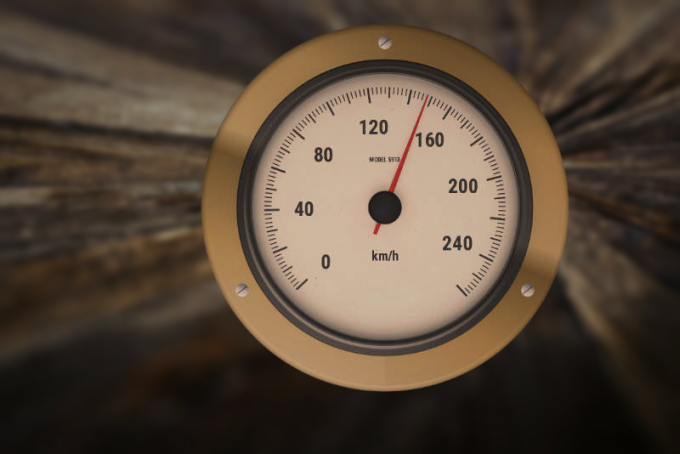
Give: 148; km/h
